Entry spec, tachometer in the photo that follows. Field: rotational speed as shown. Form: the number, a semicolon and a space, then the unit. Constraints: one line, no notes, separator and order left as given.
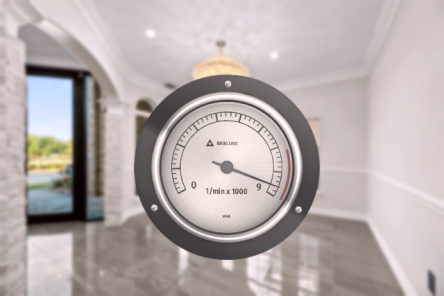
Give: 8600; rpm
